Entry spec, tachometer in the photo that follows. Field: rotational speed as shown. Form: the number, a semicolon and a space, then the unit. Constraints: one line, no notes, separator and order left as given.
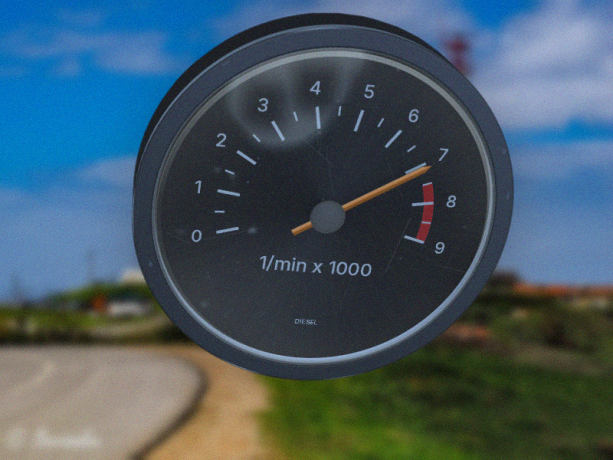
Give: 7000; rpm
